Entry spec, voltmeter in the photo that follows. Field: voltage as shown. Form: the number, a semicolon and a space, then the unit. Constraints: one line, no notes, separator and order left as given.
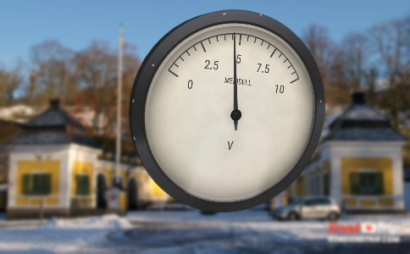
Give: 4.5; V
